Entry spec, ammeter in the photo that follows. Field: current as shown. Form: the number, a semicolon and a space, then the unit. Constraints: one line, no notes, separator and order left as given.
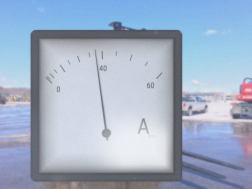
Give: 37.5; A
